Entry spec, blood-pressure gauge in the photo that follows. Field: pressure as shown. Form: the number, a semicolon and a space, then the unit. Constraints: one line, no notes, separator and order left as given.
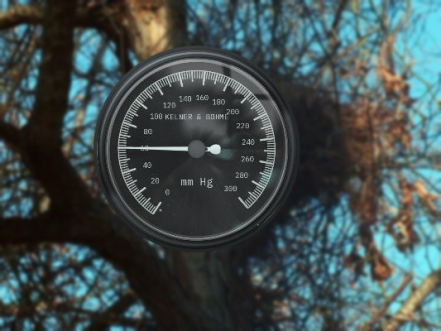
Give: 60; mmHg
